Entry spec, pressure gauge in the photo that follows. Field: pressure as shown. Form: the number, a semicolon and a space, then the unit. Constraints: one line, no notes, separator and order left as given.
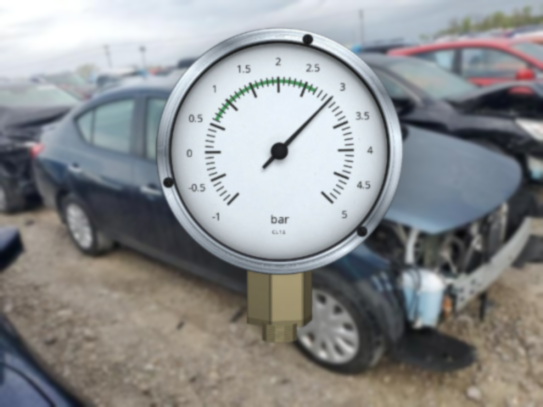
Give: 3; bar
